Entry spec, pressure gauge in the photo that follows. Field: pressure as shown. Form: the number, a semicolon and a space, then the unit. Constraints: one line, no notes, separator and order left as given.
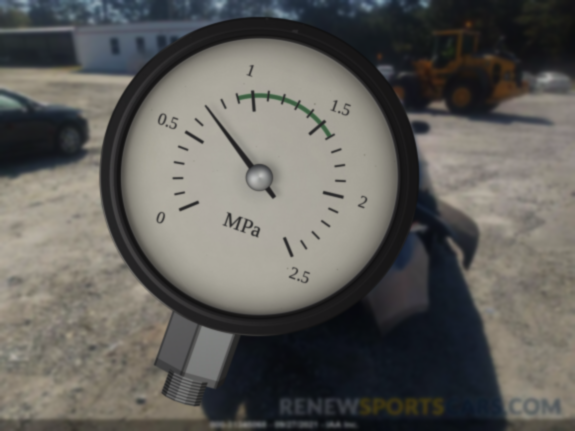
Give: 0.7; MPa
